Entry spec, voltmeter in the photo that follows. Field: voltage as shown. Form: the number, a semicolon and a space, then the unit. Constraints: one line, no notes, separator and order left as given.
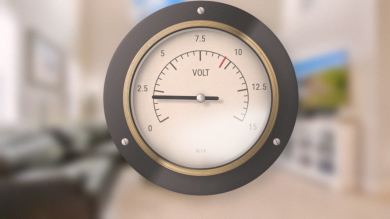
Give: 2; V
